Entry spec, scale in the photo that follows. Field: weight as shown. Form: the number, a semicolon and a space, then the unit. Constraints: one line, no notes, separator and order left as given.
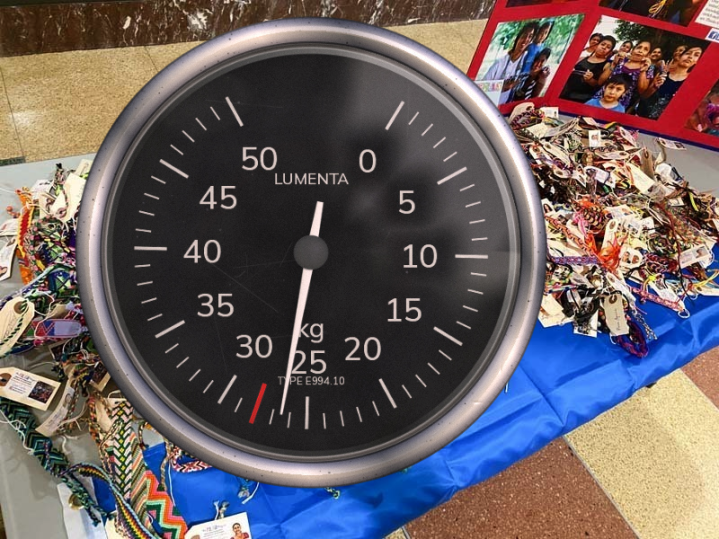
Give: 26.5; kg
